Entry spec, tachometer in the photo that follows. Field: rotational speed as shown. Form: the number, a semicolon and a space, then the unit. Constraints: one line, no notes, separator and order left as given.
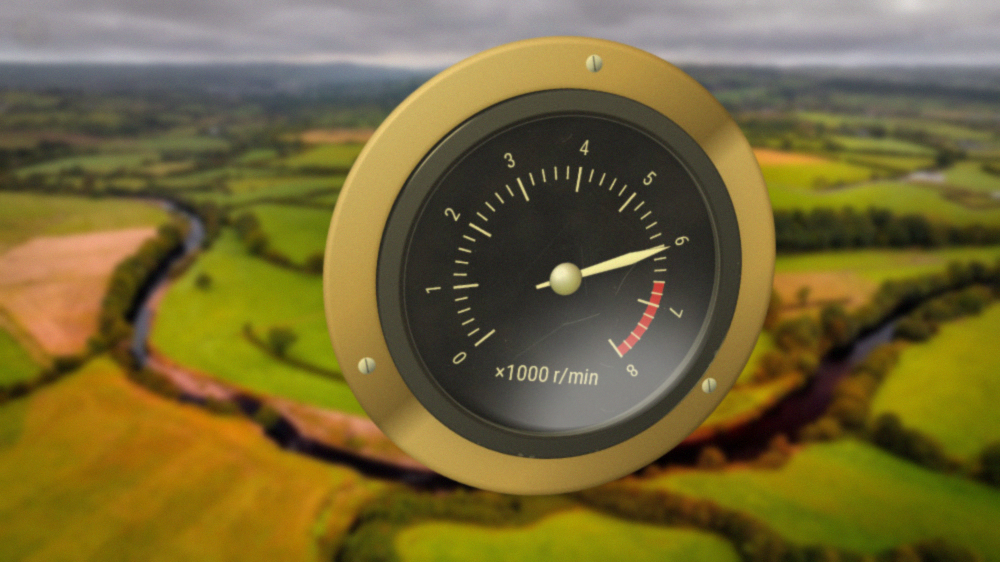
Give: 6000; rpm
